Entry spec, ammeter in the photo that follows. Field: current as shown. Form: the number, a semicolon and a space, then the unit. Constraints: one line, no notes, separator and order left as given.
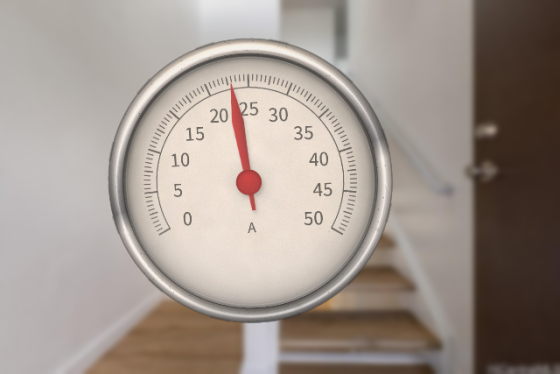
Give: 23; A
